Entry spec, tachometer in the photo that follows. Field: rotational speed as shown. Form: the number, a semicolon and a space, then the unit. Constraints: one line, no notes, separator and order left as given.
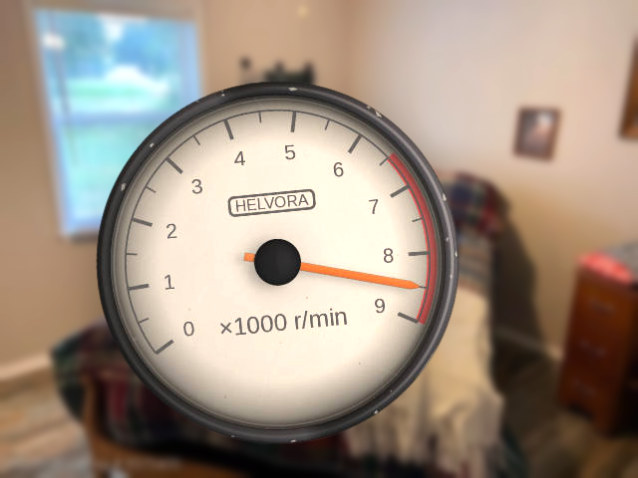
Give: 8500; rpm
